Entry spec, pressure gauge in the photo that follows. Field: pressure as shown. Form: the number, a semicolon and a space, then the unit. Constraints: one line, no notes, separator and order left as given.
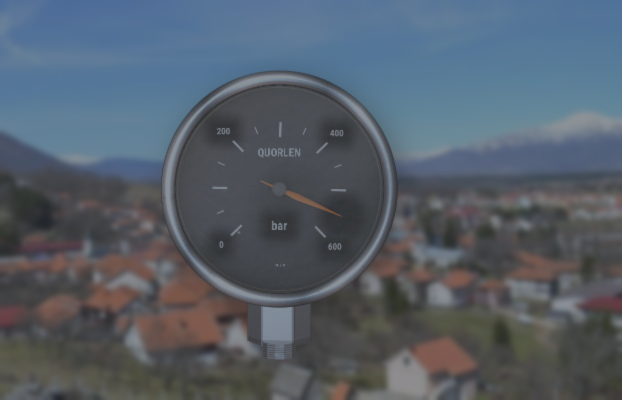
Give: 550; bar
